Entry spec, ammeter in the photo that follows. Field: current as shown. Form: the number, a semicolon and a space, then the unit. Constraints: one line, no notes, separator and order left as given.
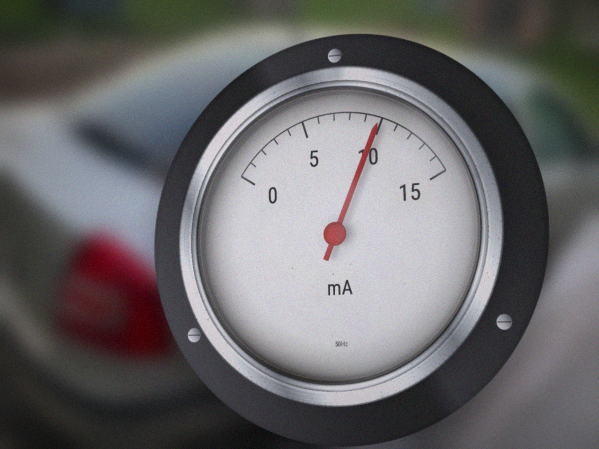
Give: 10; mA
